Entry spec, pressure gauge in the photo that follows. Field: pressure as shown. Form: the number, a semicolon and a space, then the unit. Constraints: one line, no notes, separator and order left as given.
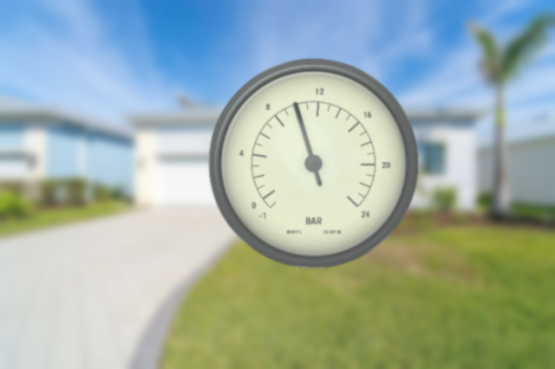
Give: 10; bar
